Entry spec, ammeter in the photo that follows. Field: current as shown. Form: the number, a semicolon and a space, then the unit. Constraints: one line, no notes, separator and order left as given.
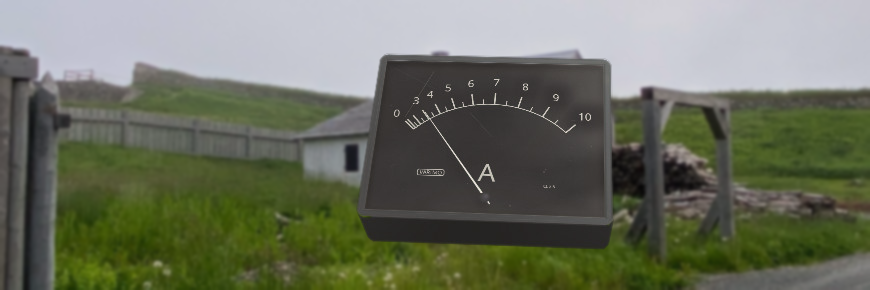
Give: 3; A
